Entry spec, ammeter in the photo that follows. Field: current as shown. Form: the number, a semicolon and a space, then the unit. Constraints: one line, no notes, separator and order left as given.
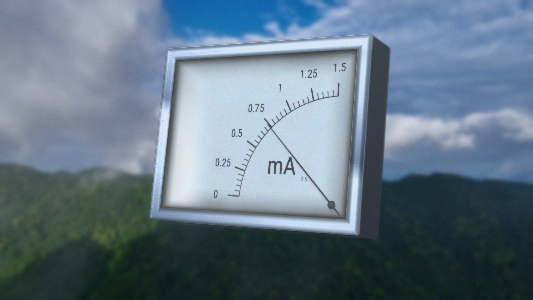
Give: 0.75; mA
